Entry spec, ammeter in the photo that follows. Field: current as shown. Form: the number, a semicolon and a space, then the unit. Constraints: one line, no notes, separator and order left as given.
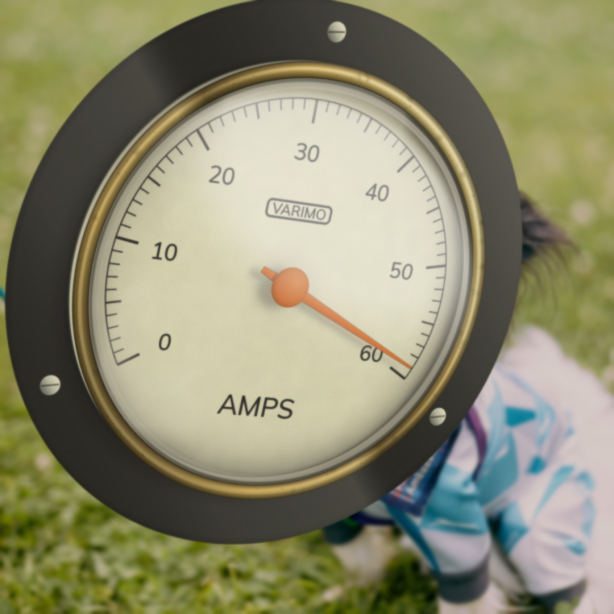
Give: 59; A
